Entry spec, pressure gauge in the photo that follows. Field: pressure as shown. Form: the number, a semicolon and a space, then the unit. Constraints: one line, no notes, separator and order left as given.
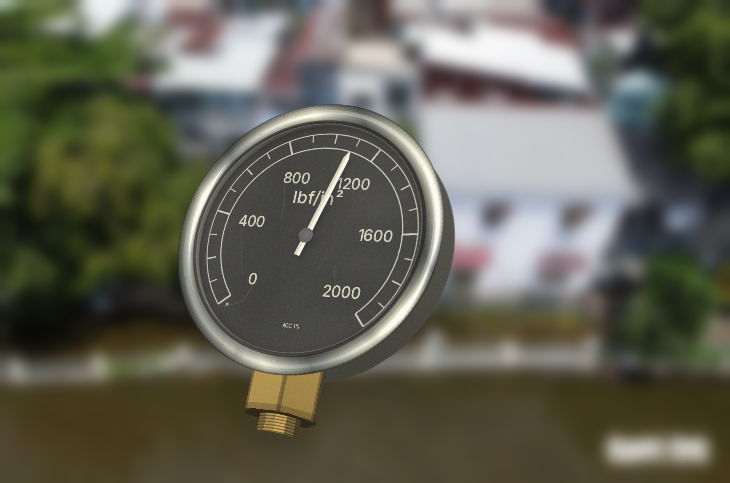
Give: 1100; psi
